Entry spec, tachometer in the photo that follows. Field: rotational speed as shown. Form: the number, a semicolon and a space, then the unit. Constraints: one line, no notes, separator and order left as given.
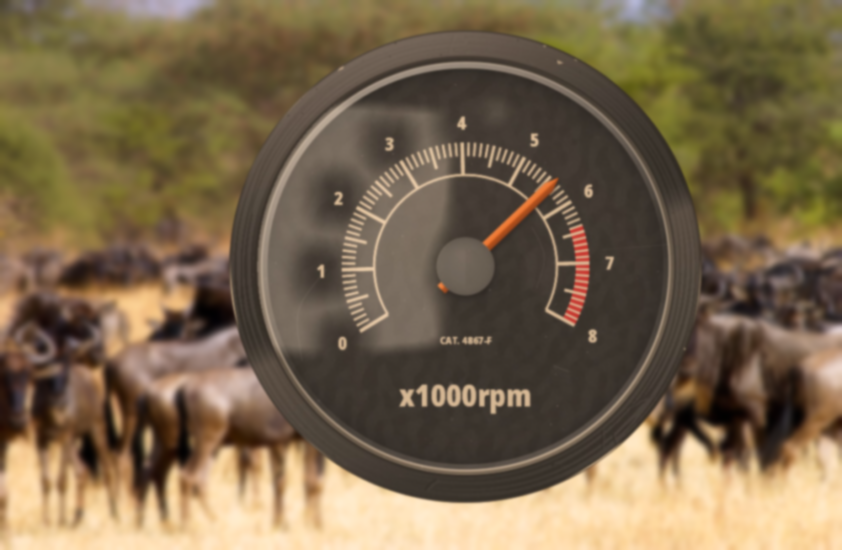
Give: 5600; rpm
